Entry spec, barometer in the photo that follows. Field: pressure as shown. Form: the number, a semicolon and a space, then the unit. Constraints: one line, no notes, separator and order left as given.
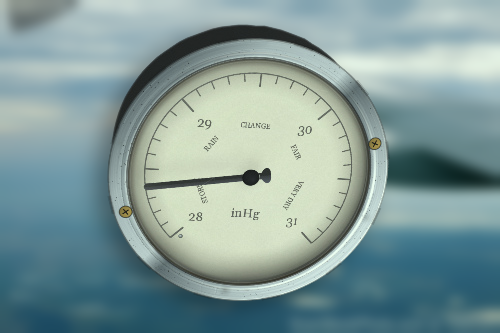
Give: 28.4; inHg
